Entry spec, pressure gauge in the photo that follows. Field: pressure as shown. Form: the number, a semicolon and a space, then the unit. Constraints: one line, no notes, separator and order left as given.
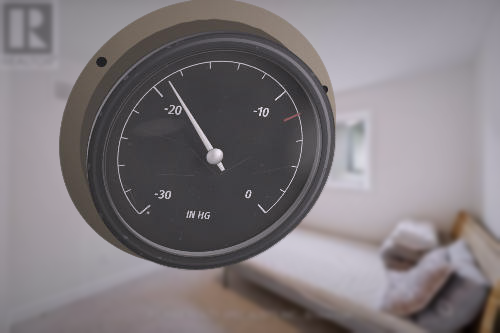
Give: -19; inHg
